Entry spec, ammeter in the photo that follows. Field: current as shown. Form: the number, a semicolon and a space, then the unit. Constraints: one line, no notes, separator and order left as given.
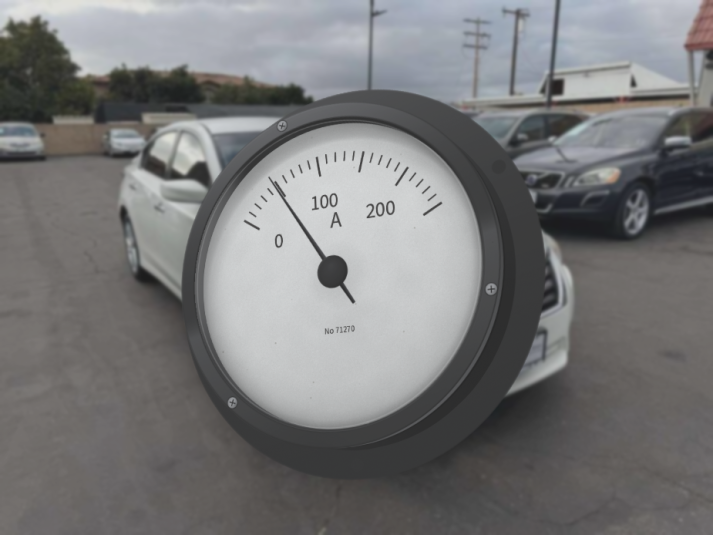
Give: 50; A
